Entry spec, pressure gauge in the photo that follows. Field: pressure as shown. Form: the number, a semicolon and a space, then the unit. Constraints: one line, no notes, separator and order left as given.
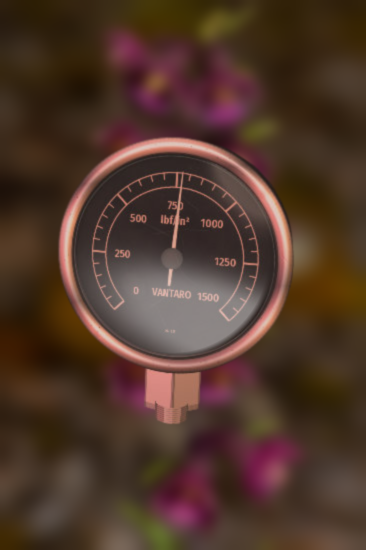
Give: 775; psi
